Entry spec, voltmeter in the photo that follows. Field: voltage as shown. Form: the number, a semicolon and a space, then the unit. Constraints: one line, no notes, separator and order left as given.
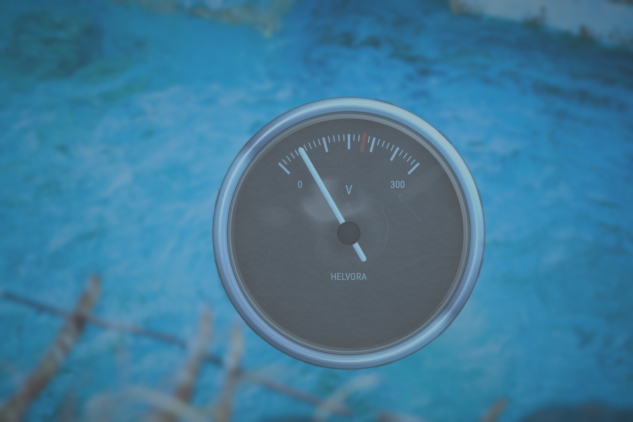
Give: 50; V
